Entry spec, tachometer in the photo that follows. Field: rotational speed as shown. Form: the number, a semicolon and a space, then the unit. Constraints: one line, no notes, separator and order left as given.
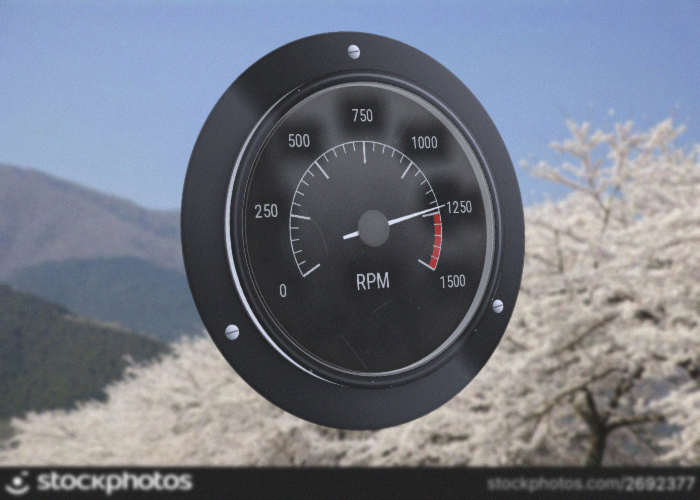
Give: 1225; rpm
